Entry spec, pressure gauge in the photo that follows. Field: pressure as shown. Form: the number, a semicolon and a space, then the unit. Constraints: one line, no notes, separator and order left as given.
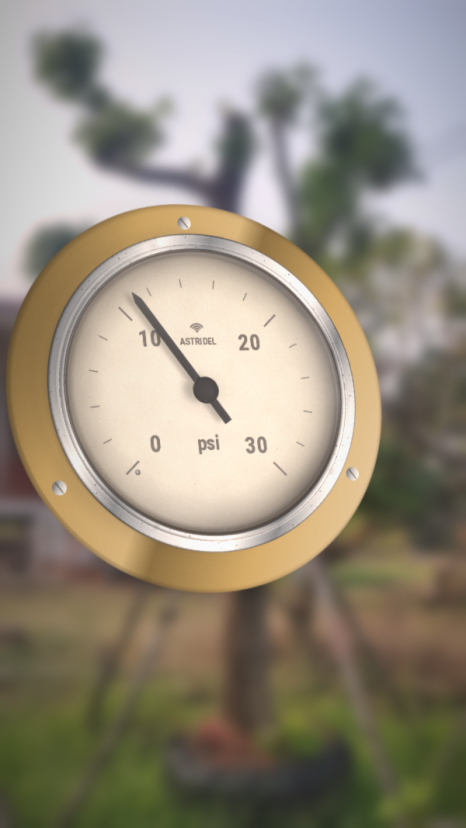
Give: 11; psi
